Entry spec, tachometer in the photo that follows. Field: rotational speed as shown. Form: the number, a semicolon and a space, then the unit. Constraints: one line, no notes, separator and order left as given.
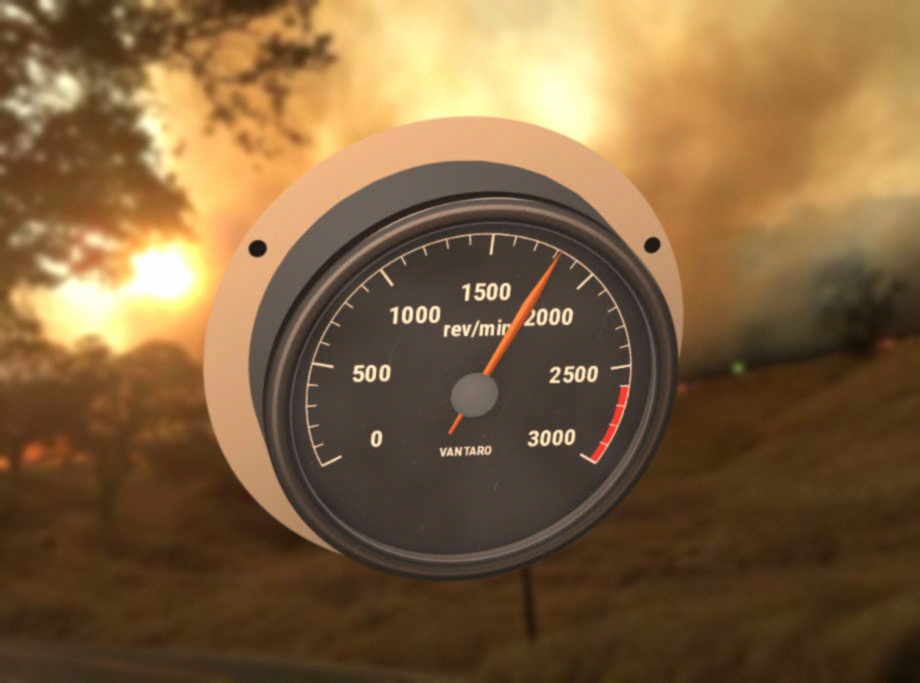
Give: 1800; rpm
